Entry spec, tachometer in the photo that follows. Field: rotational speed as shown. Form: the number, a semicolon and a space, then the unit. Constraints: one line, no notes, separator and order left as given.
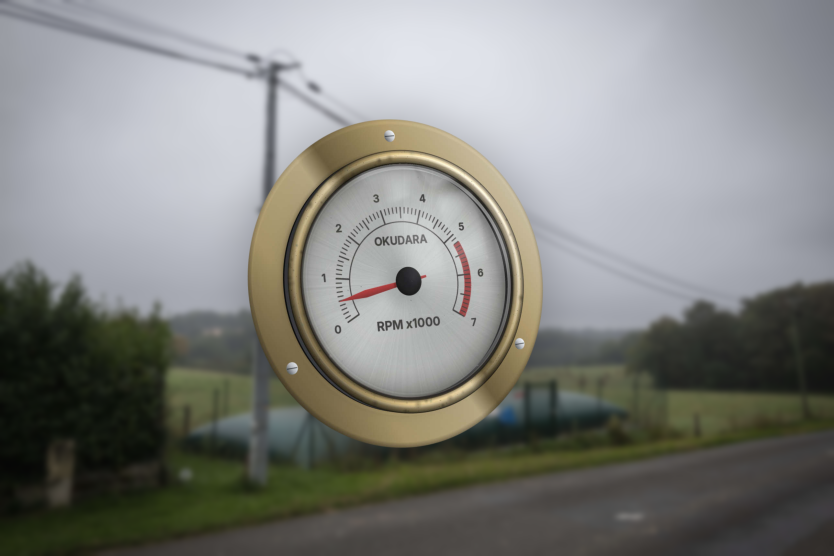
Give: 500; rpm
